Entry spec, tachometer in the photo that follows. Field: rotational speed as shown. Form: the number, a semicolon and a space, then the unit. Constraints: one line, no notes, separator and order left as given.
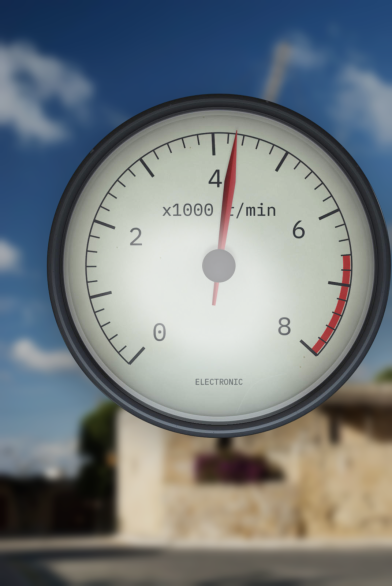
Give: 4300; rpm
